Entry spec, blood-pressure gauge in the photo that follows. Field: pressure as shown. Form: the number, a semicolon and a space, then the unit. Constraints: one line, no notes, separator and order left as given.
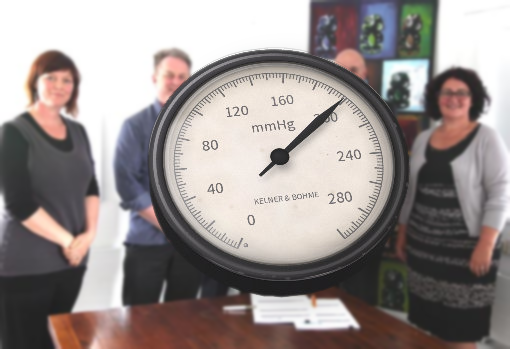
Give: 200; mmHg
